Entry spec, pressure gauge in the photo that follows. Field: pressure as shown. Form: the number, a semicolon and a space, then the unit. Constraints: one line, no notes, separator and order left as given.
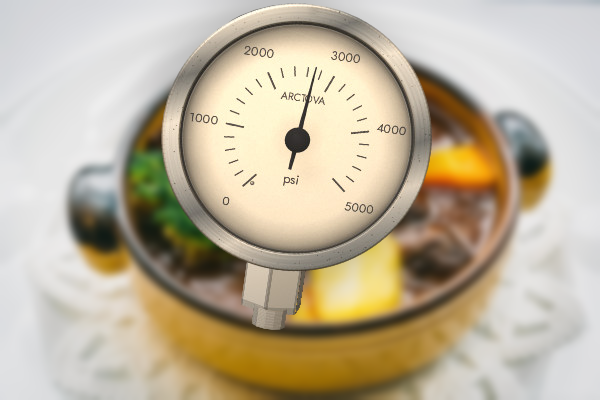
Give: 2700; psi
